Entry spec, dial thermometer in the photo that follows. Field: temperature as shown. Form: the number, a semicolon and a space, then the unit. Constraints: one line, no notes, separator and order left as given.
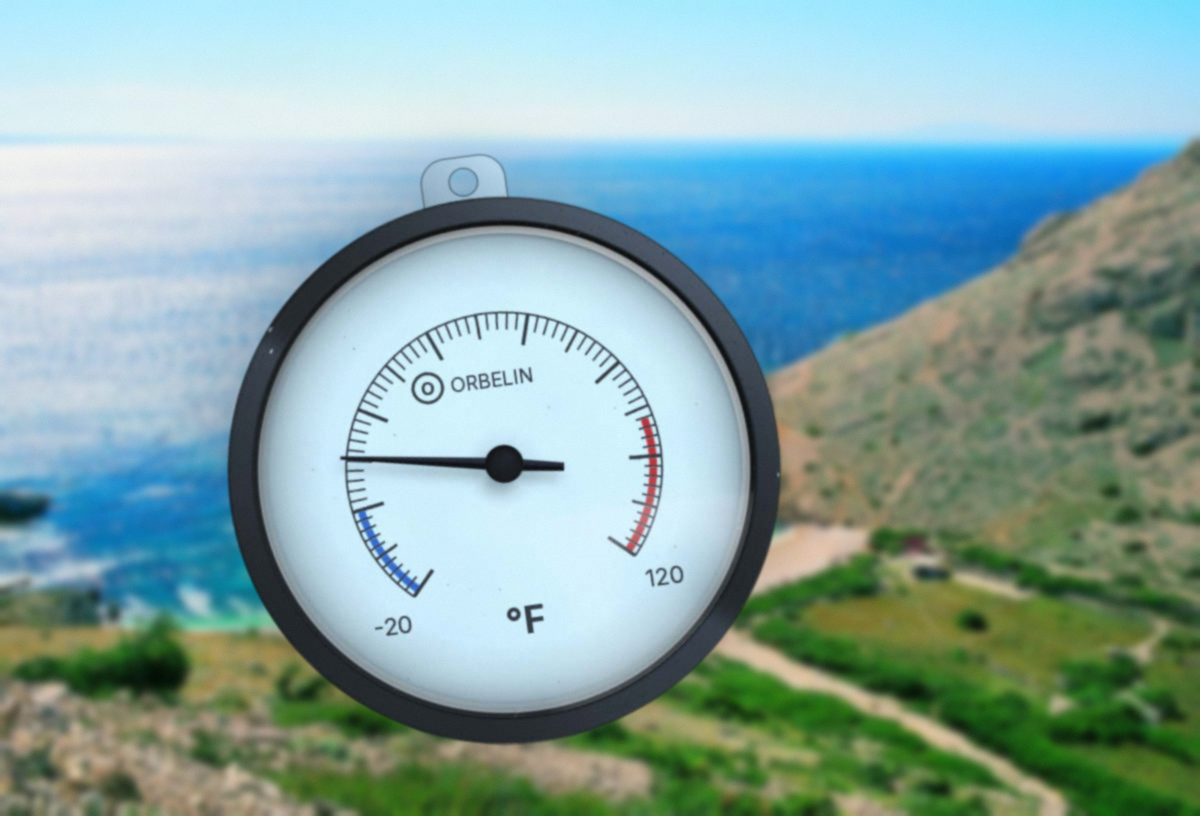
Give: 10; °F
